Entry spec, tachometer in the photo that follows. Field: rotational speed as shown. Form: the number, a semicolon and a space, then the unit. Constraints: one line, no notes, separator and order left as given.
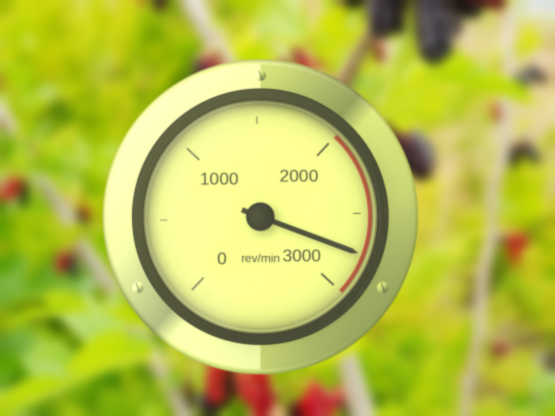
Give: 2750; rpm
